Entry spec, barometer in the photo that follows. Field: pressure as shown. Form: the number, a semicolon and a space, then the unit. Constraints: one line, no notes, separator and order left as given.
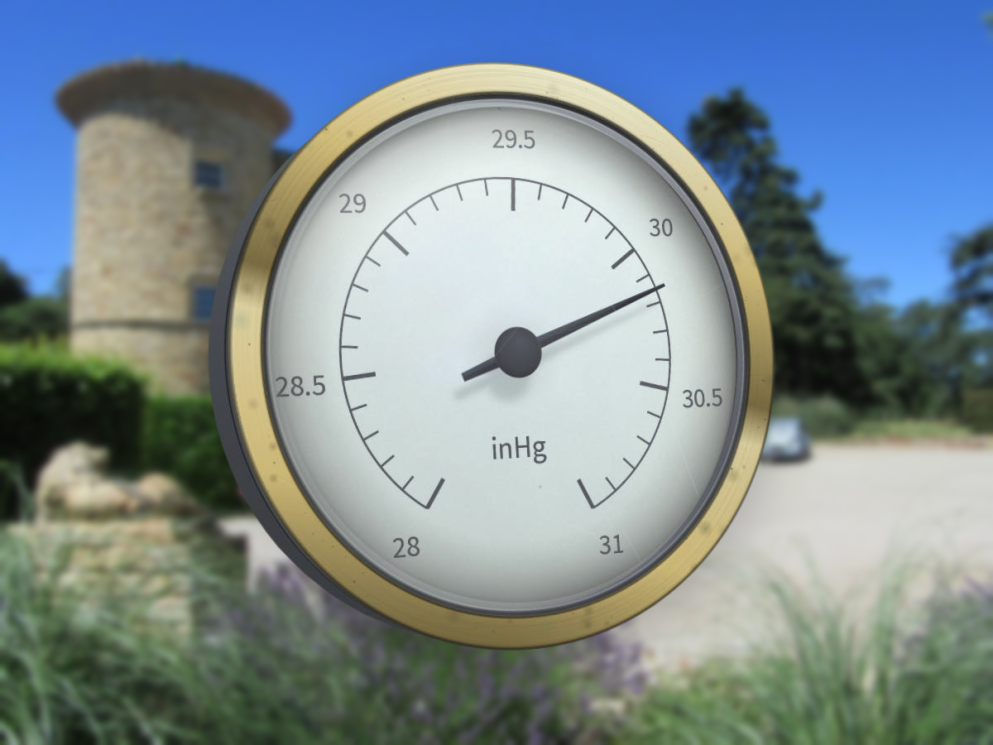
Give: 30.15; inHg
